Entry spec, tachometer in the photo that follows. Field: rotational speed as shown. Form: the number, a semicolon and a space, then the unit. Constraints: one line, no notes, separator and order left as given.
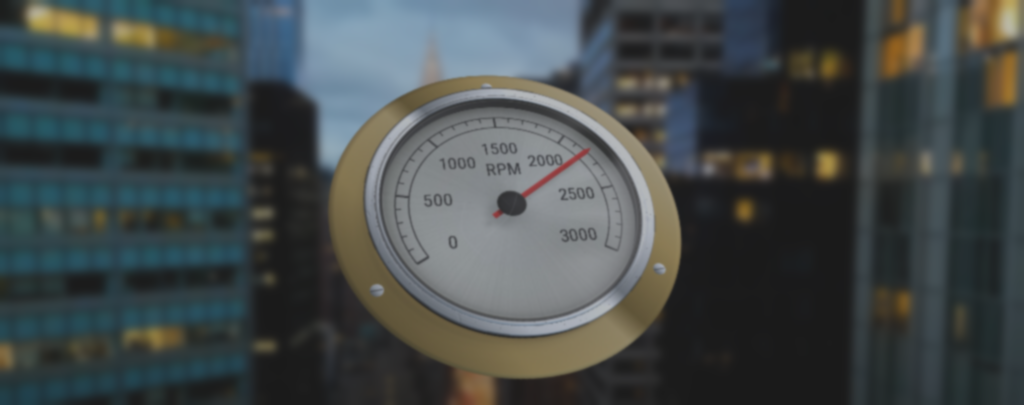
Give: 2200; rpm
